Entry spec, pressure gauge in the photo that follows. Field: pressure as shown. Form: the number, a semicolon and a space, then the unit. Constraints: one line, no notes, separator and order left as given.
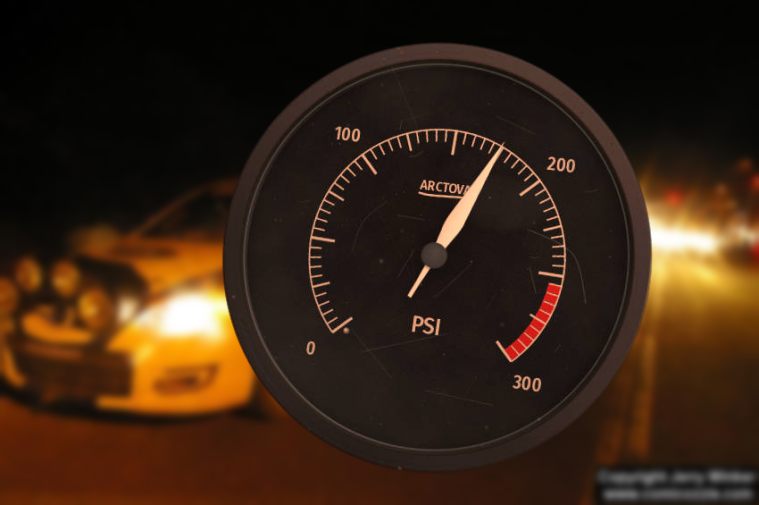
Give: 175; psi
